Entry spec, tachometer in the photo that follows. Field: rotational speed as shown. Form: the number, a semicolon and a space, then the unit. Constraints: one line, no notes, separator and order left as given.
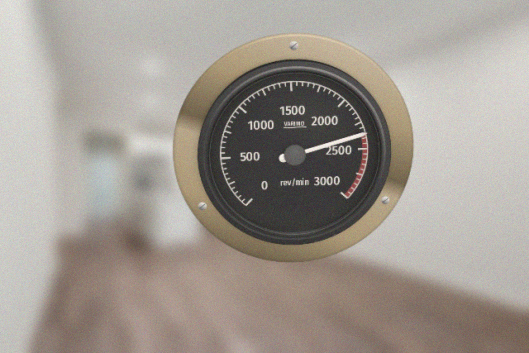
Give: 2350; rpm
